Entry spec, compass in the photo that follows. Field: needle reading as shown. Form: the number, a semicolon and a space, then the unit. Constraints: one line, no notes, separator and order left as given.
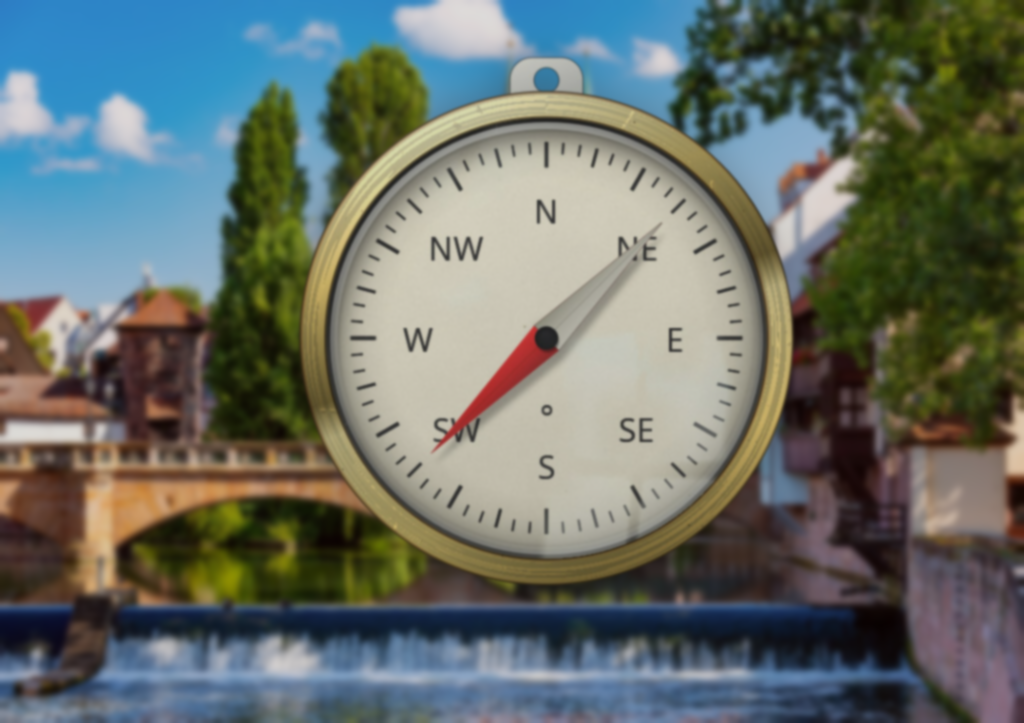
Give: 225; °
